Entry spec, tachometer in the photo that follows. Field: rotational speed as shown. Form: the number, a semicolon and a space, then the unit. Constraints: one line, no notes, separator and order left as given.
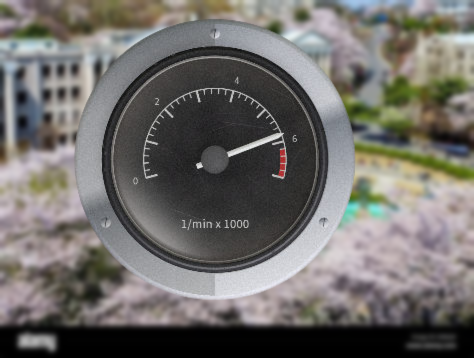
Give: 5800; rpm
